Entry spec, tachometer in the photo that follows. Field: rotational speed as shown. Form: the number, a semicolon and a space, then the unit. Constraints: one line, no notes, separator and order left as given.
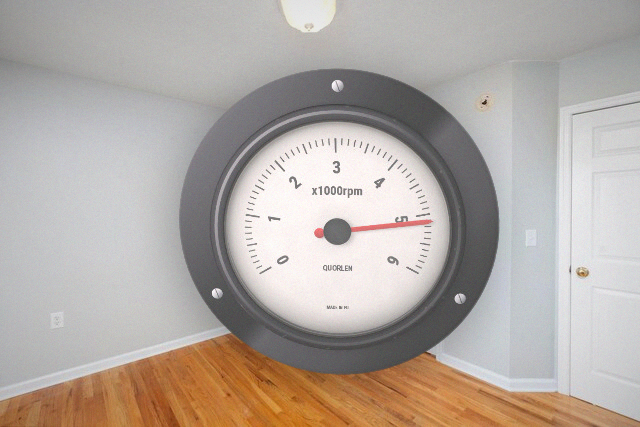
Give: 5100; rpm
